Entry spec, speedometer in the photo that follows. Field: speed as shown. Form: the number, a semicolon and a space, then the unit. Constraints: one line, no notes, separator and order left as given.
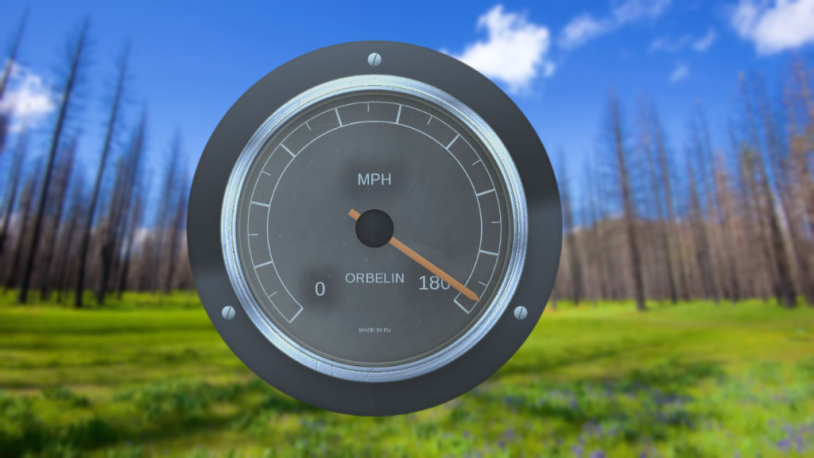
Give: 175; mph
